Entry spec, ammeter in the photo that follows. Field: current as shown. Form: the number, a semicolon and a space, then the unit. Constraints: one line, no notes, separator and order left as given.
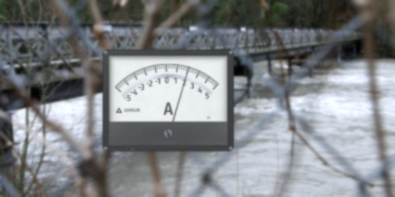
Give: 2; A
